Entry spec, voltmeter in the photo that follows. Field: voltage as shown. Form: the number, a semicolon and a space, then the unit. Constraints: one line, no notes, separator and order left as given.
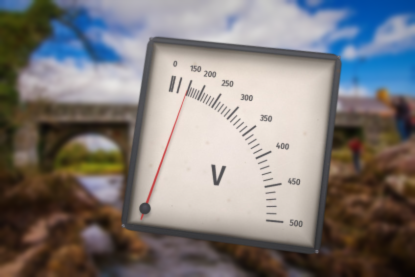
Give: 150; V
